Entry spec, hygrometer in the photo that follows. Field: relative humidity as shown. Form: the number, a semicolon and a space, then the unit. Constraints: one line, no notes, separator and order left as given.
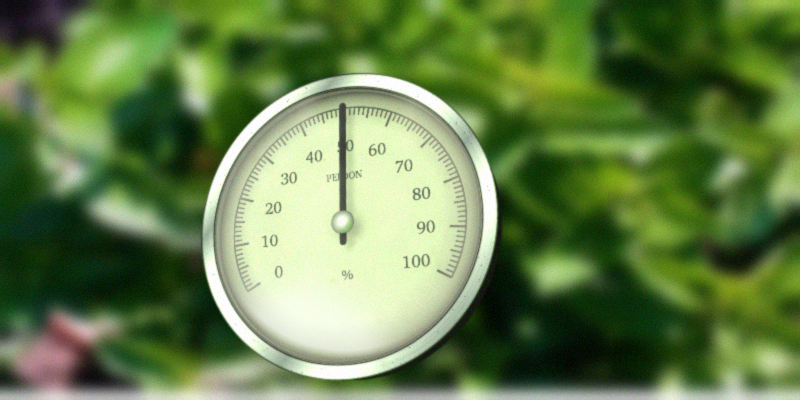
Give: 50; %
